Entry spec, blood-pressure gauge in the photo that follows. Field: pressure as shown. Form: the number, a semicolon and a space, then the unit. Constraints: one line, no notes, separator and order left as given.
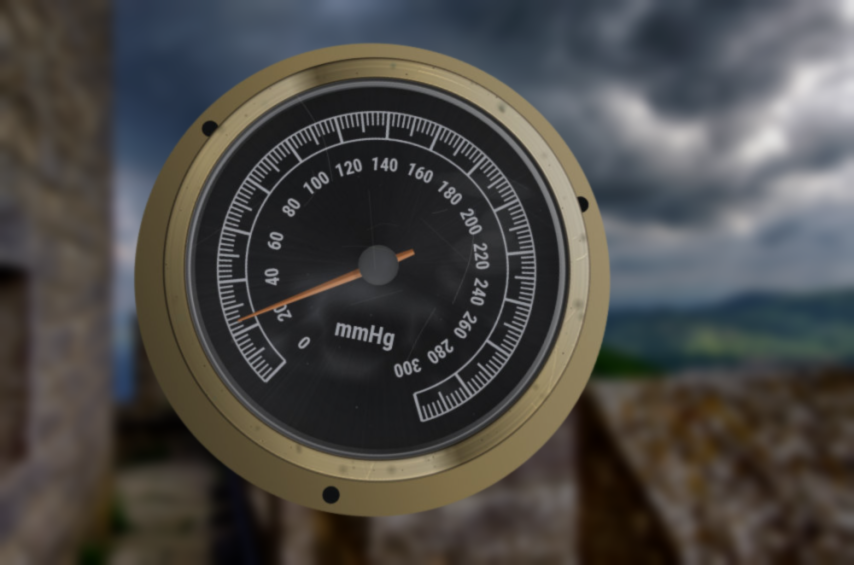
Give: 24; mmHg
